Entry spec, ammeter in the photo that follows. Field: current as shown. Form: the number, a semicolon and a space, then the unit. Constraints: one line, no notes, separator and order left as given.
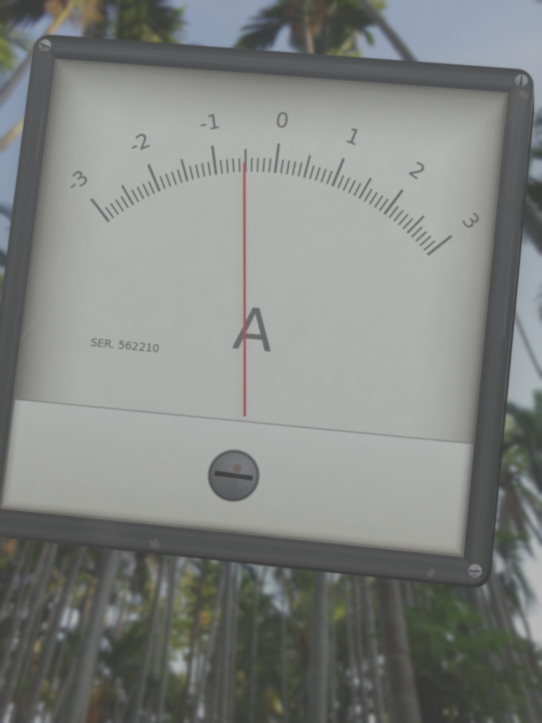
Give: -0.5; A
